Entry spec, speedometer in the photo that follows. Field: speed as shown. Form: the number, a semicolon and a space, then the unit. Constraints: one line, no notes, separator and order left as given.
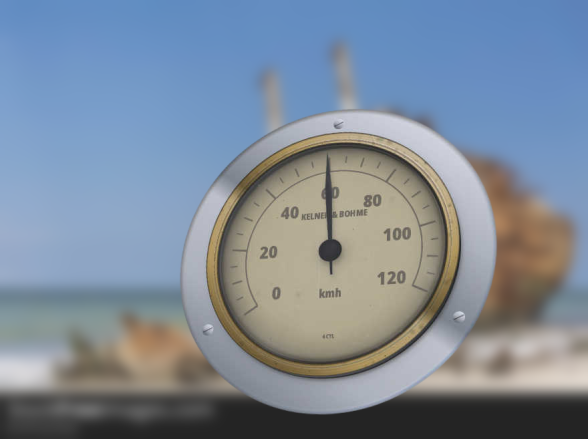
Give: 60; km/h
